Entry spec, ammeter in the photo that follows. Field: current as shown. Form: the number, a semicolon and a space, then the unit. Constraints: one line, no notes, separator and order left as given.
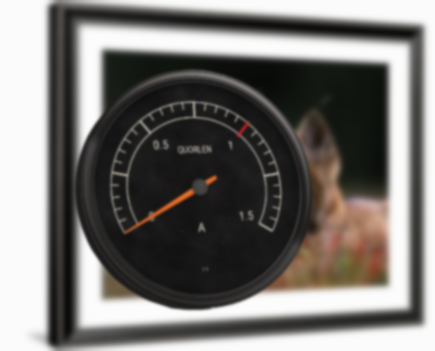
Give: 0; A
